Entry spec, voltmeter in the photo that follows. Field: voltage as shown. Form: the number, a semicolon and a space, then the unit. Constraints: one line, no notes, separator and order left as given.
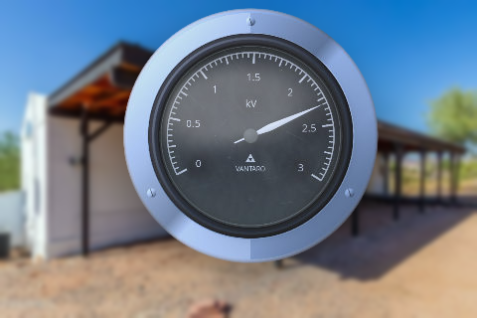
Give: 2.3; kV
